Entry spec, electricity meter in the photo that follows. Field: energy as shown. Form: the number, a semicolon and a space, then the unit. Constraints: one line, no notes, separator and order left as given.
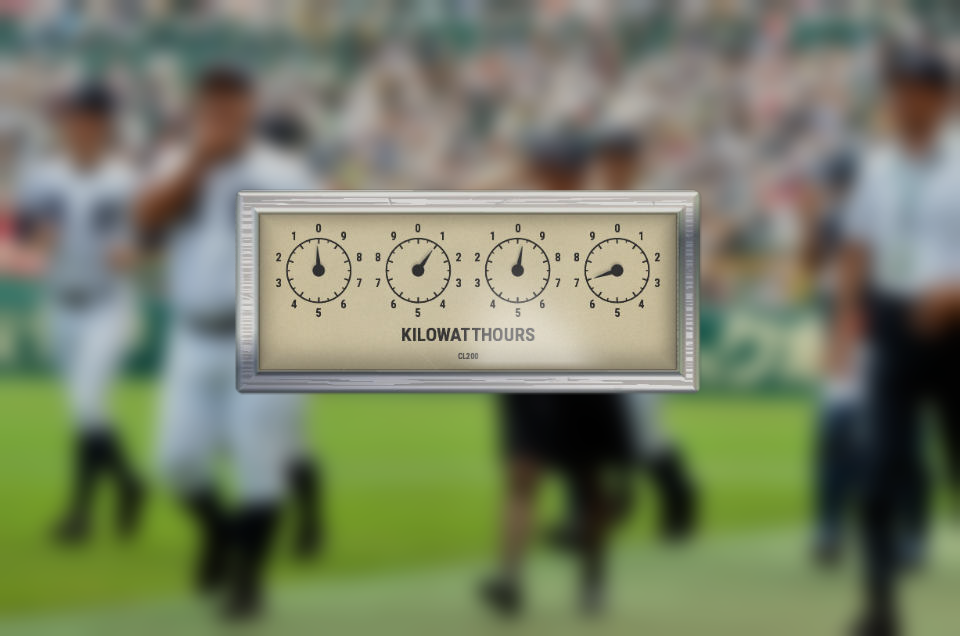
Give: 97; kWh
